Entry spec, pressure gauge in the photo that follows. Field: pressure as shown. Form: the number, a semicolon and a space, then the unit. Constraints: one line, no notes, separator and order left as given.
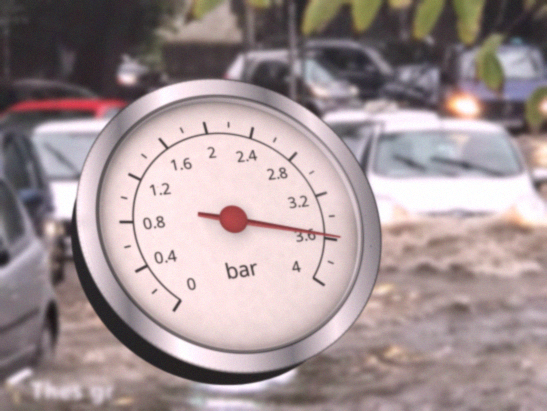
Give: 3.6; bar
